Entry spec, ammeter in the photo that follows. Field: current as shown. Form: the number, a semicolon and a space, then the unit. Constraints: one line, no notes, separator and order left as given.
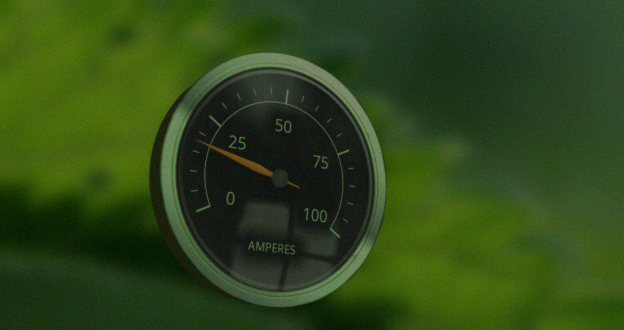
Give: 17.5; A
